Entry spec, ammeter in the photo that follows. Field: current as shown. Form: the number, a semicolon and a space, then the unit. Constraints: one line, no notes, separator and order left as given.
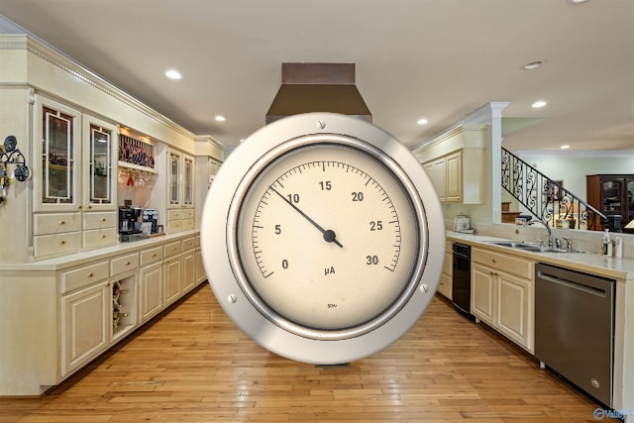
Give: 9; µA
